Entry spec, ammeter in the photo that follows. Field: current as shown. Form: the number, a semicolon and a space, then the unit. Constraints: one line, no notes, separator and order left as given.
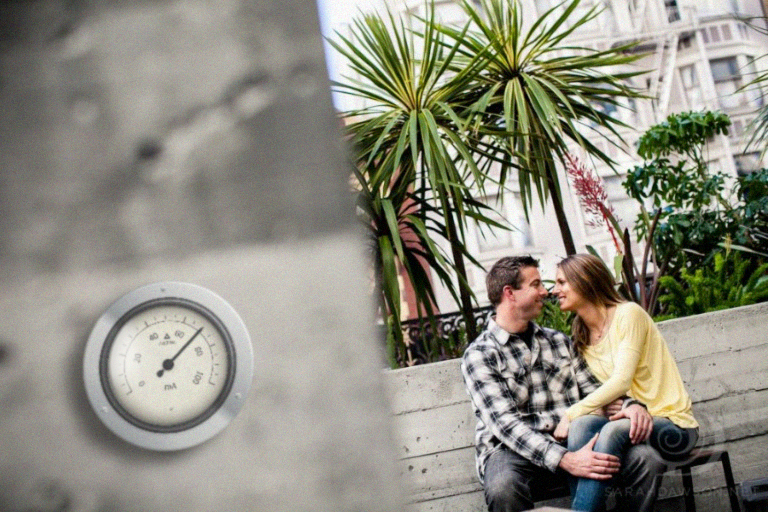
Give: 70; mA
